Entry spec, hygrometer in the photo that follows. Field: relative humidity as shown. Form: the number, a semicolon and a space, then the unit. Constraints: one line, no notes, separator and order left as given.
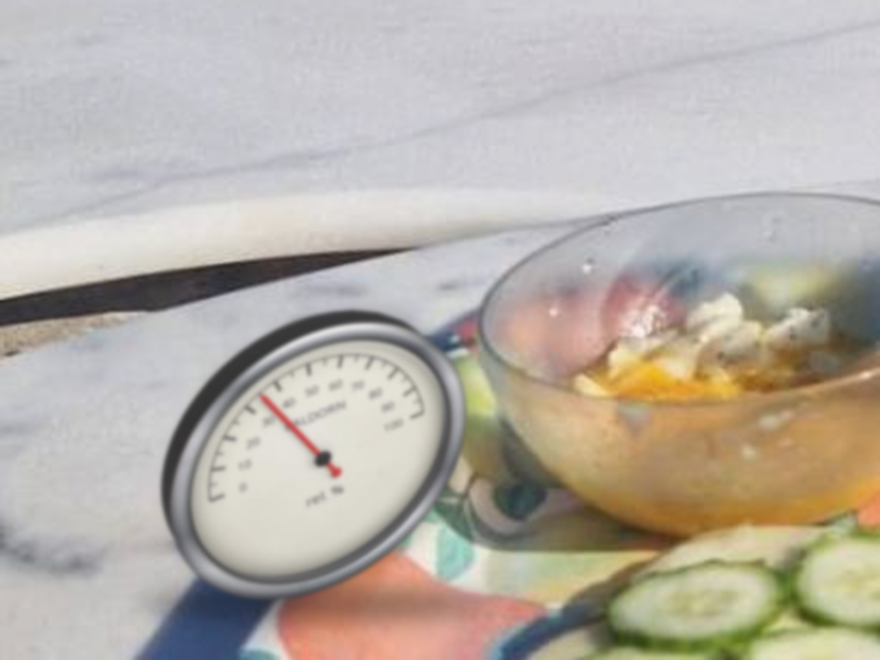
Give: 35; %
